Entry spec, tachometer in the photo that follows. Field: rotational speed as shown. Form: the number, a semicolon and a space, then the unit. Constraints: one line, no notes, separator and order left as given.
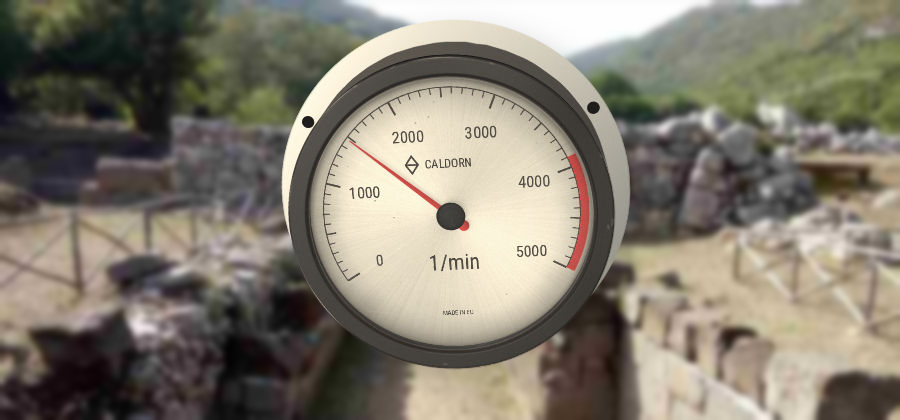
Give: 1500; rpm
